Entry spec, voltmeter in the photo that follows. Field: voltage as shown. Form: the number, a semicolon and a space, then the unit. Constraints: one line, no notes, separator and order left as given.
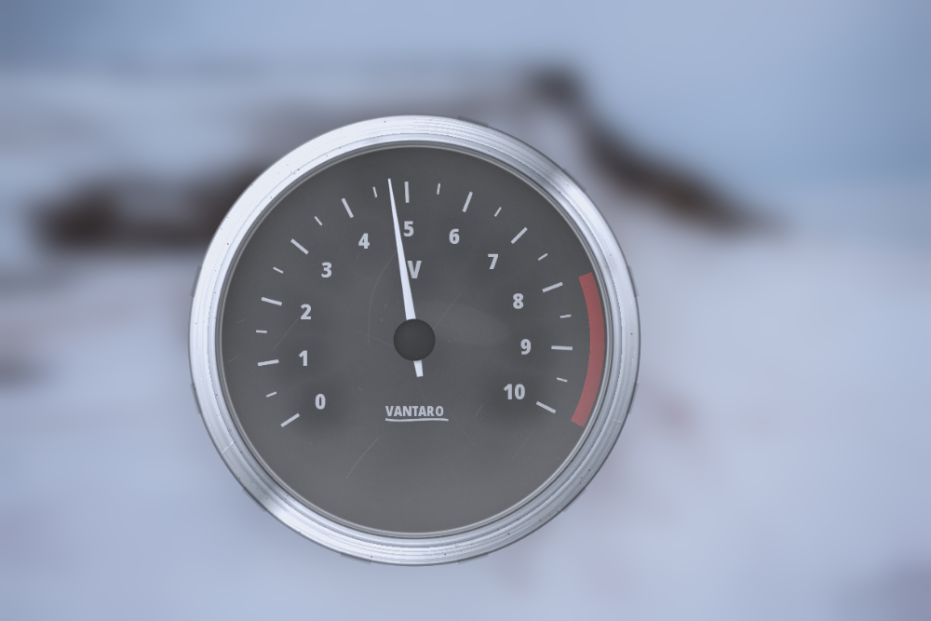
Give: 4.75; V
